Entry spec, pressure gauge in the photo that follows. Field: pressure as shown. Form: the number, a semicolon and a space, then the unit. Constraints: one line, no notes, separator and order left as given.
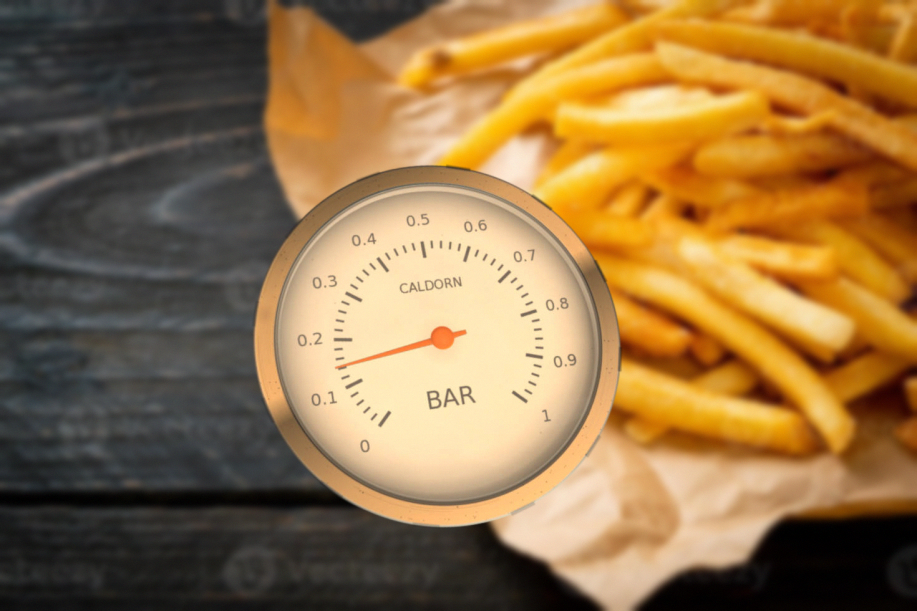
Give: 0.14; bar
